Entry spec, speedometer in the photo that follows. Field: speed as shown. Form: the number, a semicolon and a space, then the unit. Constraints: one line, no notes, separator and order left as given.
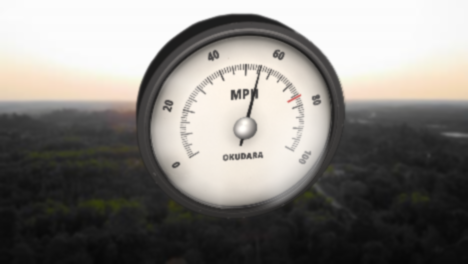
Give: 55; mph
